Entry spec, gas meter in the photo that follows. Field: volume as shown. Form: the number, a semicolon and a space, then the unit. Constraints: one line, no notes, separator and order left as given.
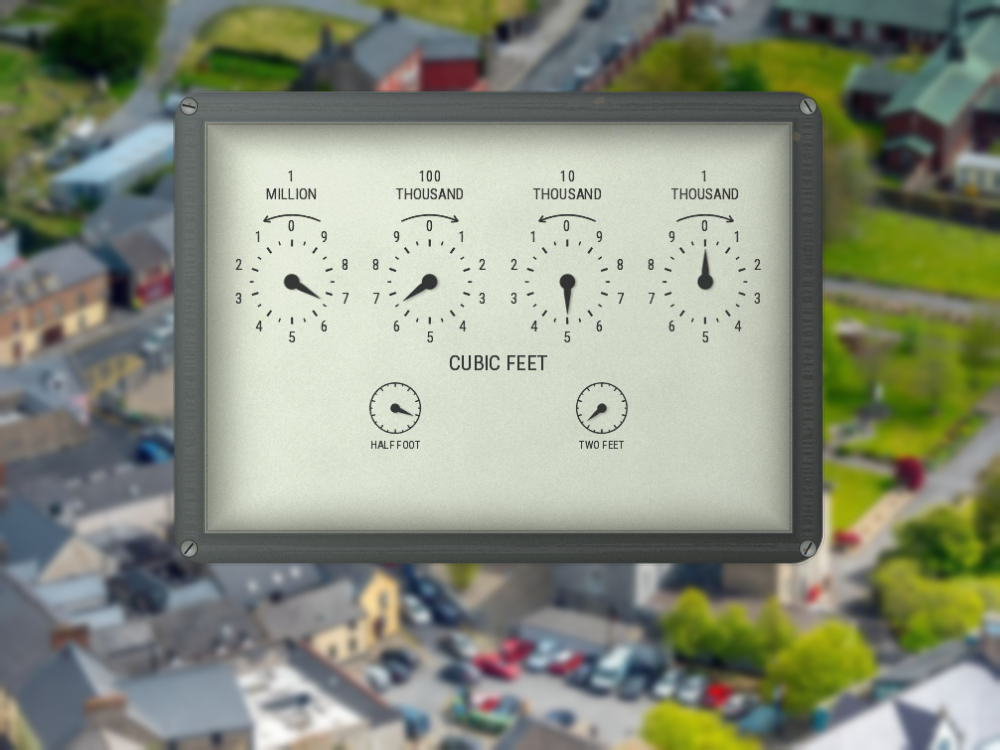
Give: 665000; ft³
